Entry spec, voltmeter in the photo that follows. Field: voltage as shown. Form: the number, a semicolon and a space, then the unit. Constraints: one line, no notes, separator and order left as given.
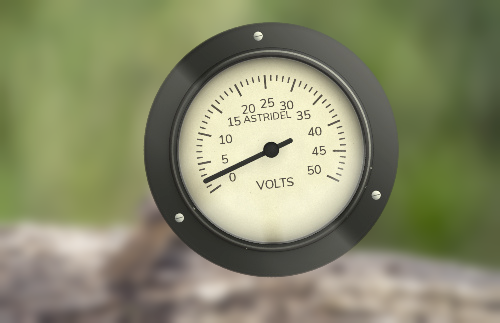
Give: 2; V
